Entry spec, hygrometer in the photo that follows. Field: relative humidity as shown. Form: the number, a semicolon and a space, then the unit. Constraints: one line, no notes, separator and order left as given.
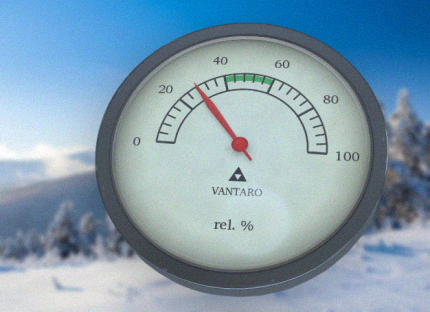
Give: 28; %
